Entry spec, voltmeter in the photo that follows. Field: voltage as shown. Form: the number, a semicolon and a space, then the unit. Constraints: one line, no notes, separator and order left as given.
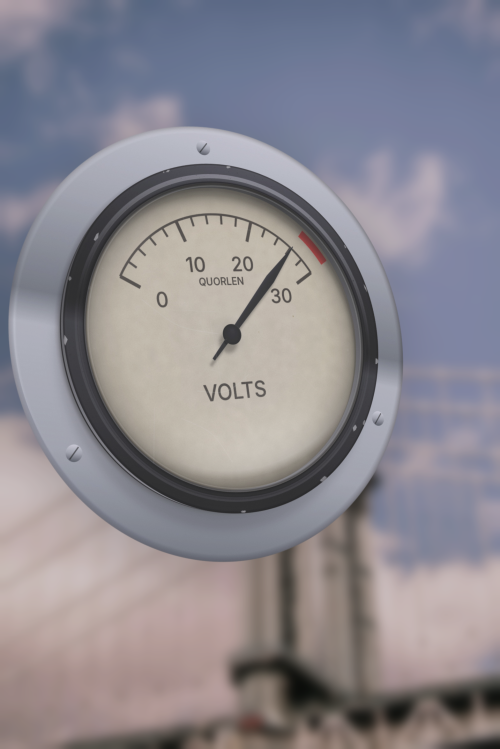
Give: 26; V
